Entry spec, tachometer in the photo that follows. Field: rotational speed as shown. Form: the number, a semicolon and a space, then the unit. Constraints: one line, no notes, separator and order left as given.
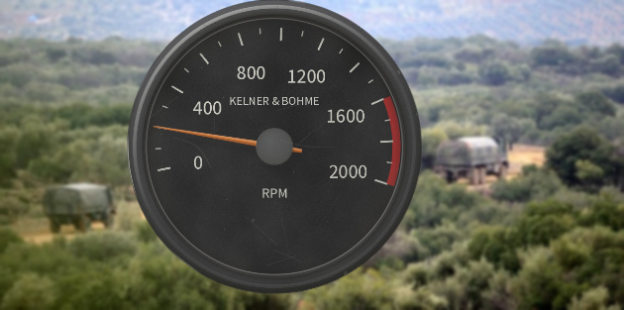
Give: 200; rpm
